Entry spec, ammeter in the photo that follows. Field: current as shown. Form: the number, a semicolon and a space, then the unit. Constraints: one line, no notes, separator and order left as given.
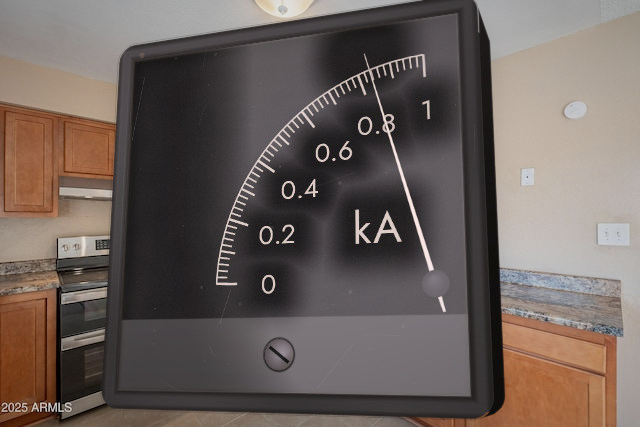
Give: 0.84; kA
